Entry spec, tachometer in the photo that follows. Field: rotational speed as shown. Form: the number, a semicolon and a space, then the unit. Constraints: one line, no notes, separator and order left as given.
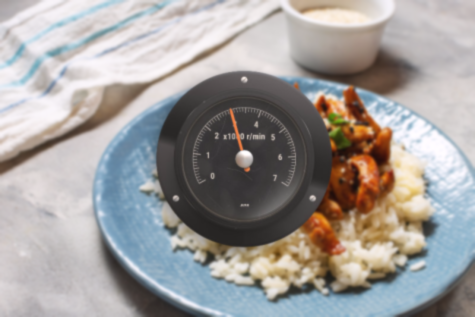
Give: 3000; rpm
